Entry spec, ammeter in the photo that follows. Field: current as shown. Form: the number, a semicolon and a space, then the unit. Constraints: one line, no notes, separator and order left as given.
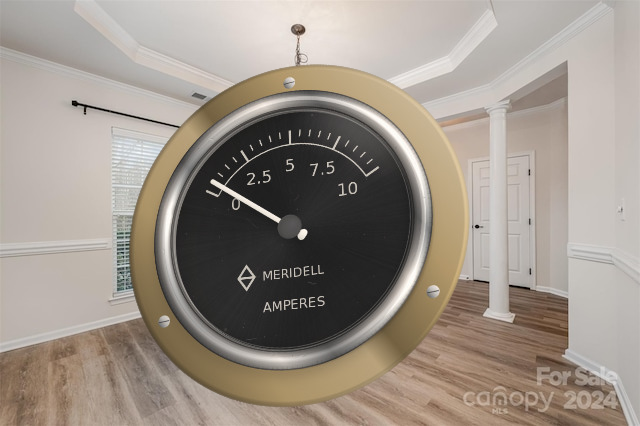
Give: 0.5; A
